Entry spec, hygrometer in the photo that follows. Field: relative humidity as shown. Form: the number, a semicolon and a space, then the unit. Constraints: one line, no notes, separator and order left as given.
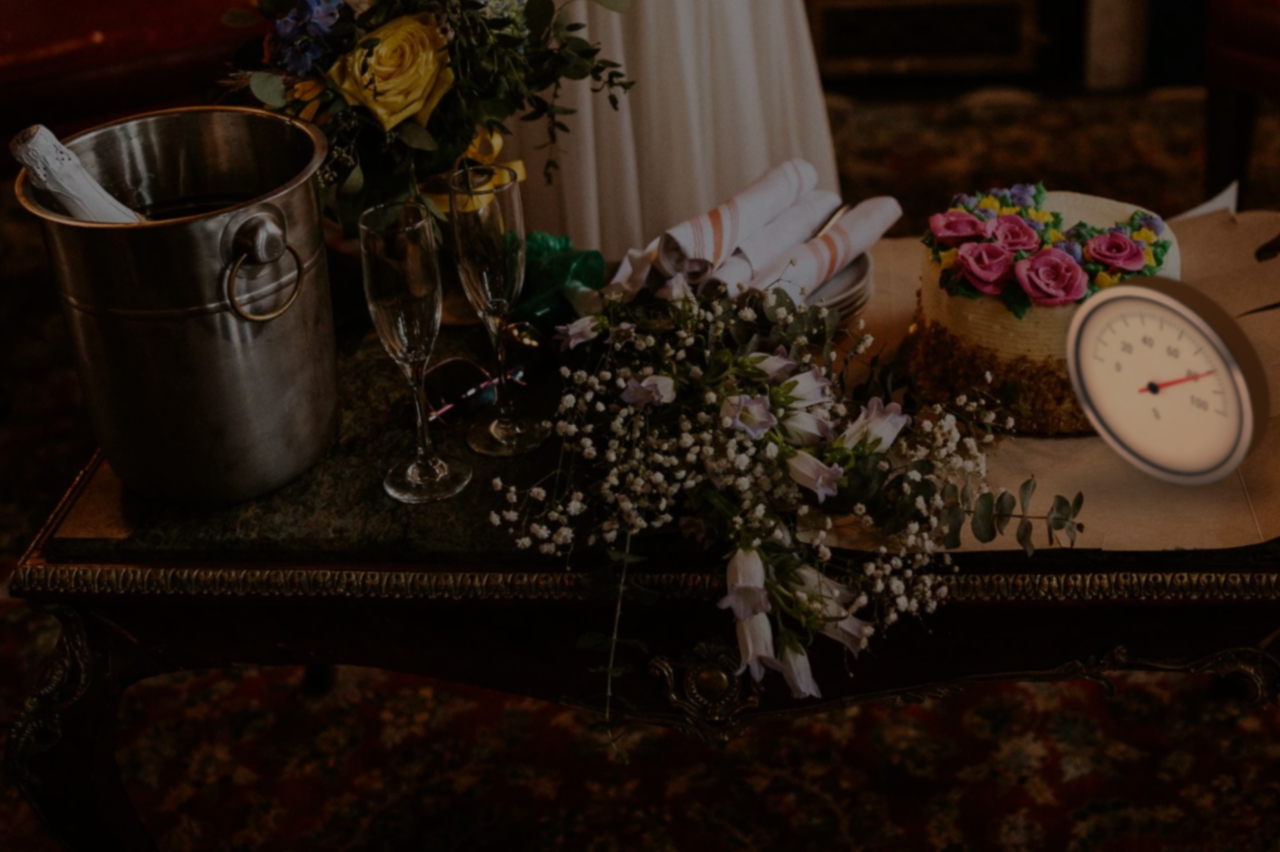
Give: 80; %
